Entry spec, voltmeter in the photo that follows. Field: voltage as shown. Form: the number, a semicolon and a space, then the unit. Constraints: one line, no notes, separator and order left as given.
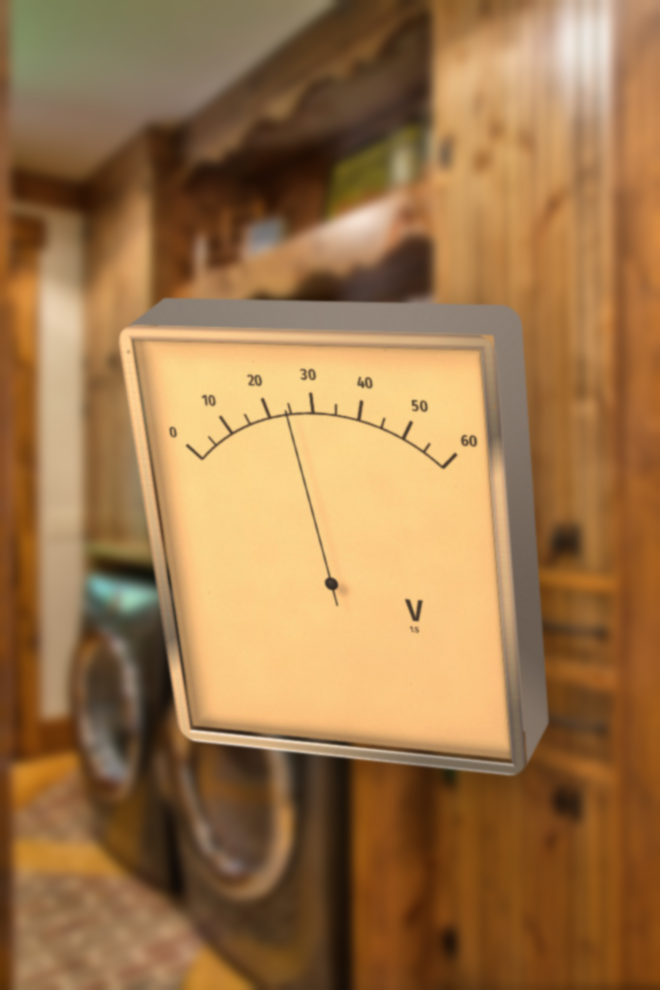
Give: 25; V
